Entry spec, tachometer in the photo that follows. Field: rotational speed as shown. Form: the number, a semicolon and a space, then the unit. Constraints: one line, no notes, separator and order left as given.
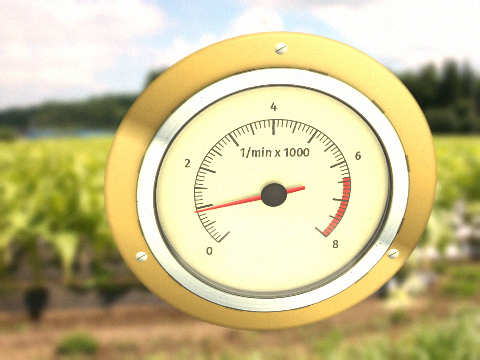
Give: 1000; rpm
